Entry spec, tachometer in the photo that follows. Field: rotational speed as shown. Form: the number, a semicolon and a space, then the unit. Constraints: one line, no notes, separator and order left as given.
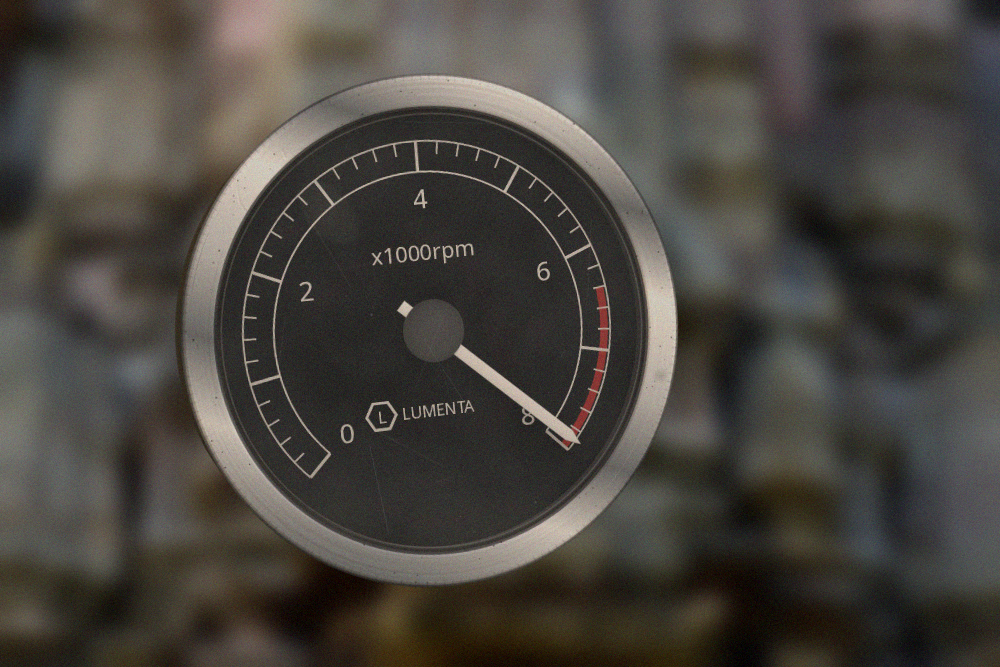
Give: 7900; rpm
